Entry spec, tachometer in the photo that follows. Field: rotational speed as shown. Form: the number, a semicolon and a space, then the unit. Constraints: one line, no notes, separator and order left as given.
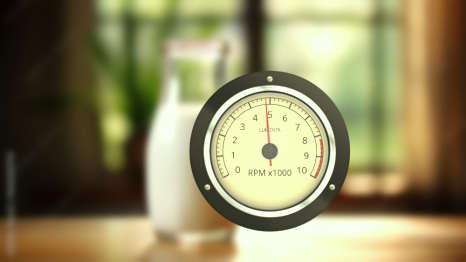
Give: 4800; rpm
